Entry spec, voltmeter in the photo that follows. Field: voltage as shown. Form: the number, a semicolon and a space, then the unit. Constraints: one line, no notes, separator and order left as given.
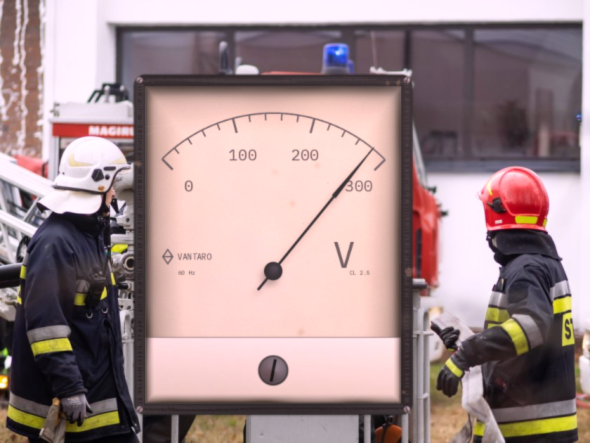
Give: 280; V
